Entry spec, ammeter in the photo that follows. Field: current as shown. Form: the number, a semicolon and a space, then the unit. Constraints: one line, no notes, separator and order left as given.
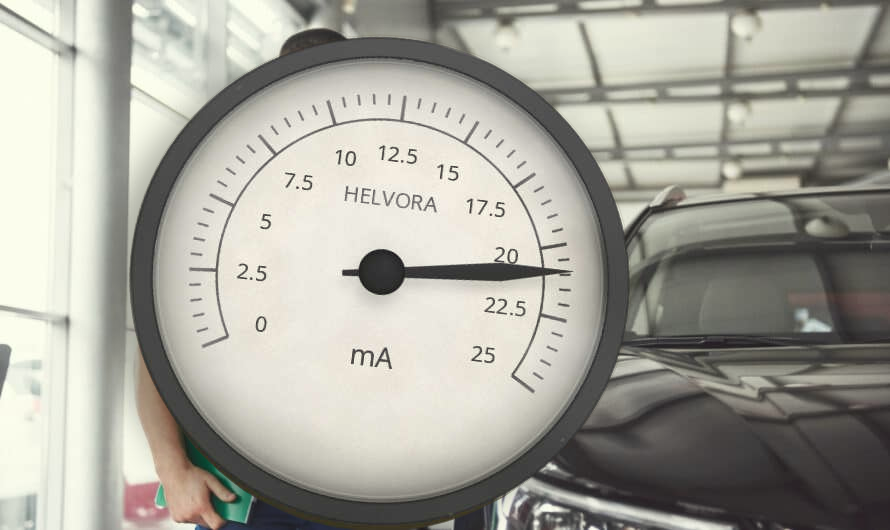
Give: 21; mA
